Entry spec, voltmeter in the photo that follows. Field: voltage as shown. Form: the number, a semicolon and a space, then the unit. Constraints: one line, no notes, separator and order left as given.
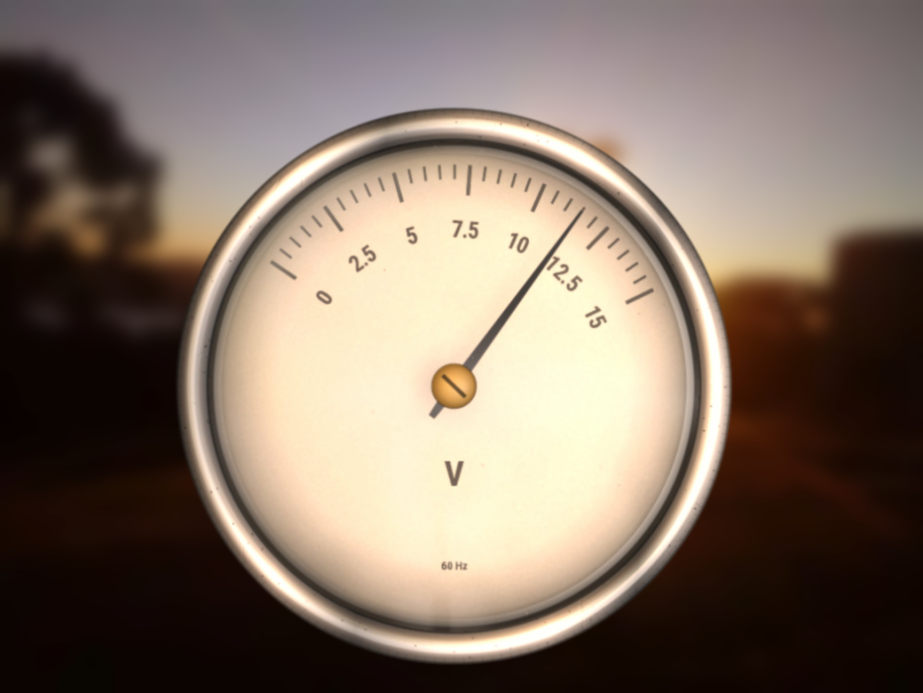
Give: 11.5; V
